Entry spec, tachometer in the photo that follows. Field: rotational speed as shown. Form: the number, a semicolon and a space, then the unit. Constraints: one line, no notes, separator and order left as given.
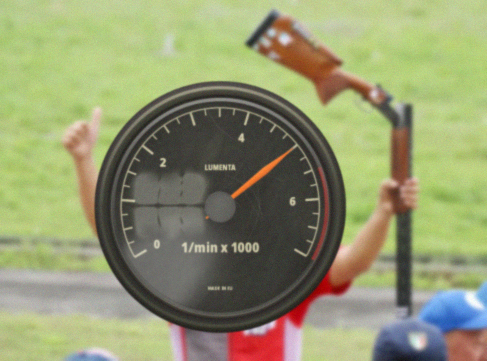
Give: 5000; rpm
